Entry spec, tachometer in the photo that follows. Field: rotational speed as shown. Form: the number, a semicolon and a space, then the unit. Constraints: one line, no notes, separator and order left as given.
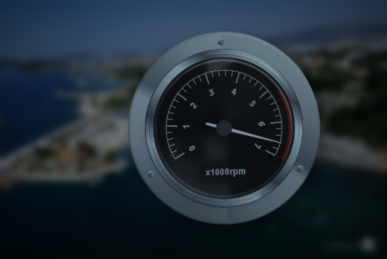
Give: 6600; rpm
